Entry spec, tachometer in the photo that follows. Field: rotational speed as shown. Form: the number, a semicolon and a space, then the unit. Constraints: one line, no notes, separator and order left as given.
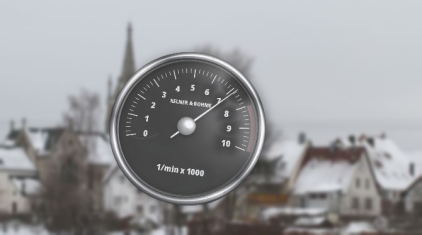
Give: 7200; rpm
